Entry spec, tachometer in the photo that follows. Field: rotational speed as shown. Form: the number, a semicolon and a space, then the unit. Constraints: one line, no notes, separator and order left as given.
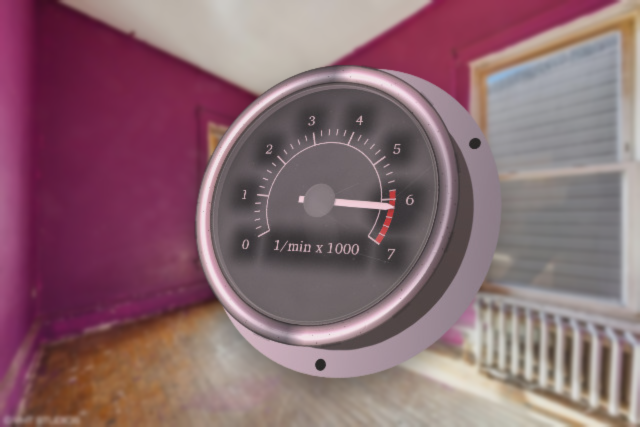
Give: 6200; rpm
